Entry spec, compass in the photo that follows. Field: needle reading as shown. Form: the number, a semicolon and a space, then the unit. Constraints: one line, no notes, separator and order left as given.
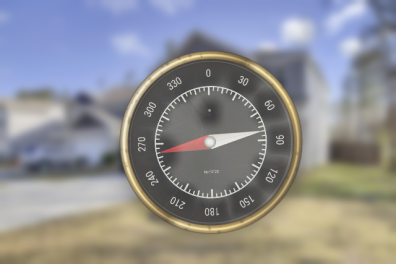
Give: 260; °
